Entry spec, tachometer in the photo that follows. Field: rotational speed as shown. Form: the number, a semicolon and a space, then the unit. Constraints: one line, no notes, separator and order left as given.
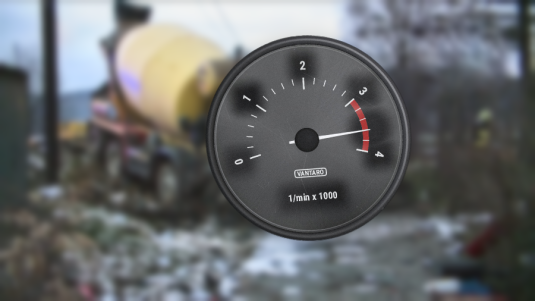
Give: 3600; rpm
